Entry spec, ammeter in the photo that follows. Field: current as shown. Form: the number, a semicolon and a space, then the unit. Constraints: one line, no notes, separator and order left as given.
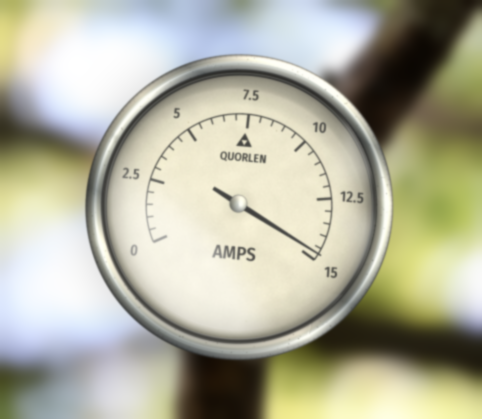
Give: 14.75; A
